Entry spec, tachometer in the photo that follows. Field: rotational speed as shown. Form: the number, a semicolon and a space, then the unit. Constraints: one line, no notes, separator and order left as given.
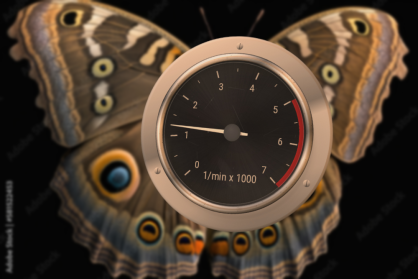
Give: 1250; rpm
